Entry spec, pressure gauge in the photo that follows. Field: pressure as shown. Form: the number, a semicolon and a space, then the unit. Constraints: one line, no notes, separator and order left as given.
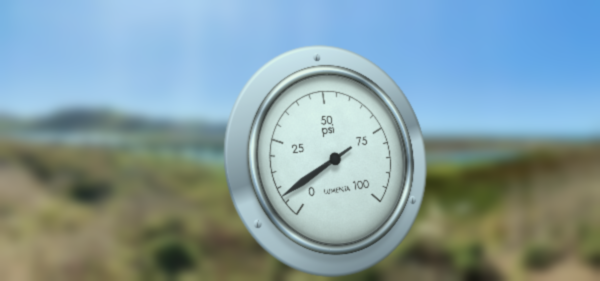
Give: 7.5; psi
